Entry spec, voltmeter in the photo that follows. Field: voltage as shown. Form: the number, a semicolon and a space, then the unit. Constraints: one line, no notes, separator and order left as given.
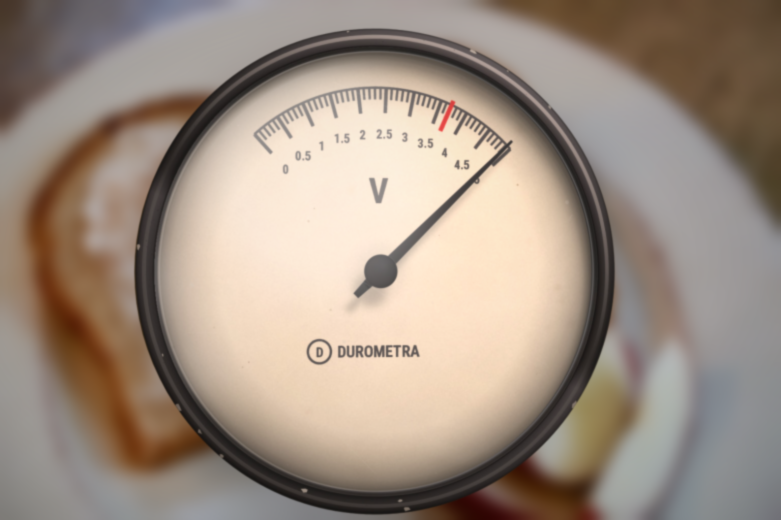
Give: 4.9; V
